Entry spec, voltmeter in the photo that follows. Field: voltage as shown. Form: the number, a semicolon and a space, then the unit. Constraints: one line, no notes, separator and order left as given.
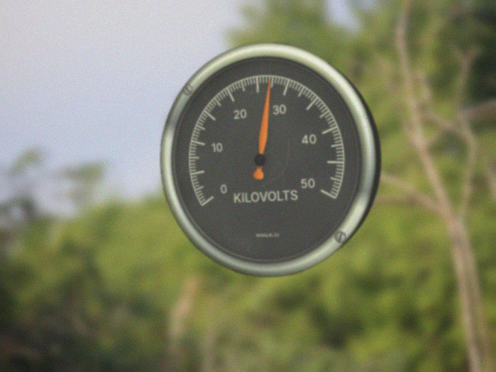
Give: 27.5; kV
